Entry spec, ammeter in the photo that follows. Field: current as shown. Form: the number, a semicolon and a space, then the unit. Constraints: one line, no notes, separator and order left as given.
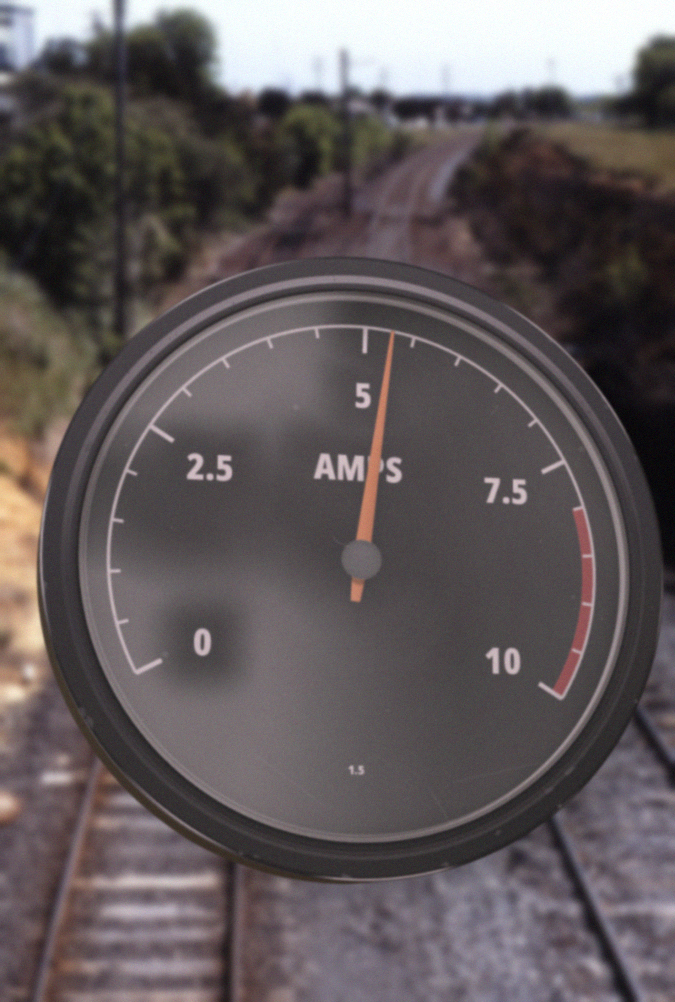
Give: 5.25; A
